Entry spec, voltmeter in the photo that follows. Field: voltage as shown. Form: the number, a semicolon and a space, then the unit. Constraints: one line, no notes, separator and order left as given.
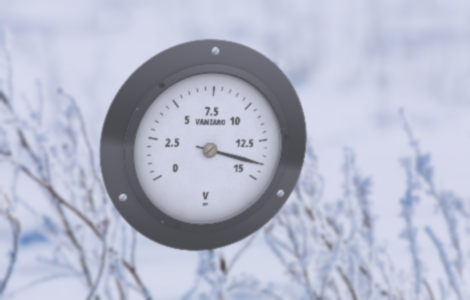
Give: 14; V
